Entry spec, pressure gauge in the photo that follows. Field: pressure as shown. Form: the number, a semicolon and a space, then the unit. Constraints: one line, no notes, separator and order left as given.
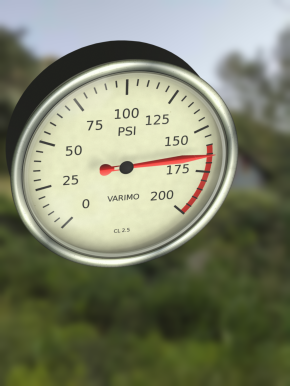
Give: 165; psi
